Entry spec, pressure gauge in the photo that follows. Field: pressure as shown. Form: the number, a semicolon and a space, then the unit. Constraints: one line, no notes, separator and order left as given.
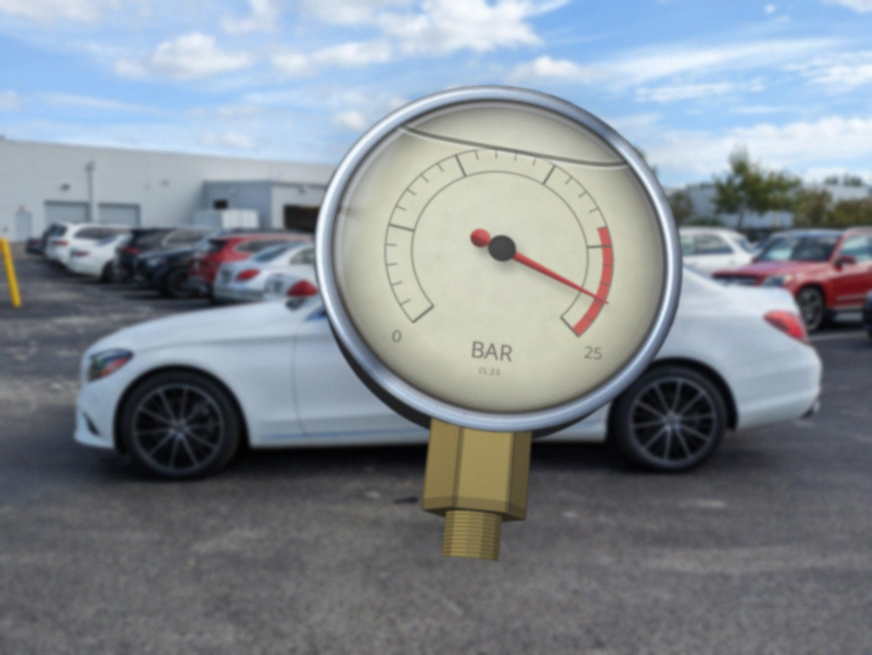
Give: 23; bar
